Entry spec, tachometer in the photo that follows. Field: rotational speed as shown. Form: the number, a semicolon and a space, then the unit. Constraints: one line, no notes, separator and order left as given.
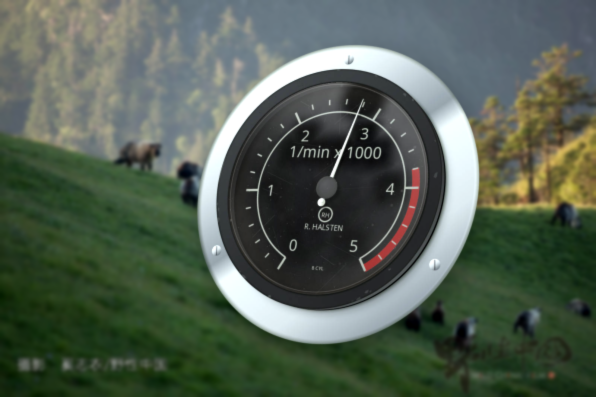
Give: 2800; rpm
